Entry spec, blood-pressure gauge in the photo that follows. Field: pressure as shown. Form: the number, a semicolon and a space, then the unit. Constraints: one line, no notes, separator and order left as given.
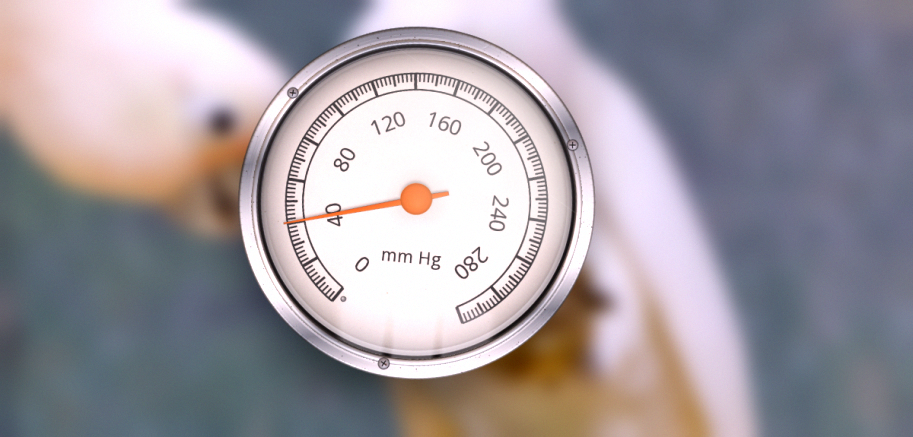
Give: 40; mmHg
